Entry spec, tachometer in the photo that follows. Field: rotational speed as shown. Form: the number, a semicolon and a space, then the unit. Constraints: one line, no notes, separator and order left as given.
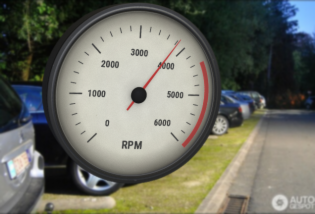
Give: 3800; rpm
